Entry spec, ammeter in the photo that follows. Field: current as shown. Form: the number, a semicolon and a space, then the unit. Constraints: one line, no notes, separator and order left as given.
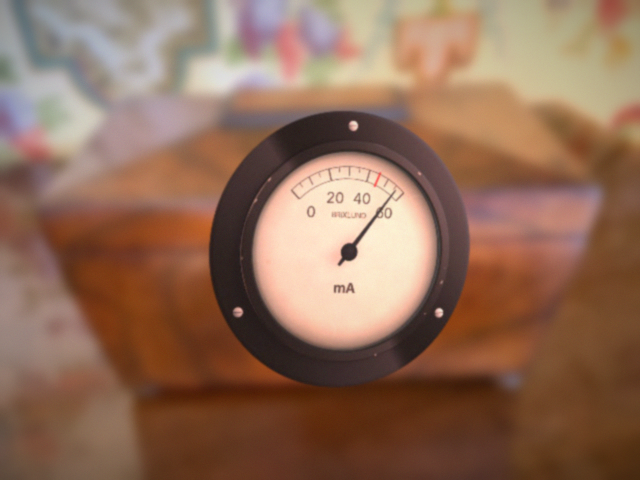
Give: 55; mA
